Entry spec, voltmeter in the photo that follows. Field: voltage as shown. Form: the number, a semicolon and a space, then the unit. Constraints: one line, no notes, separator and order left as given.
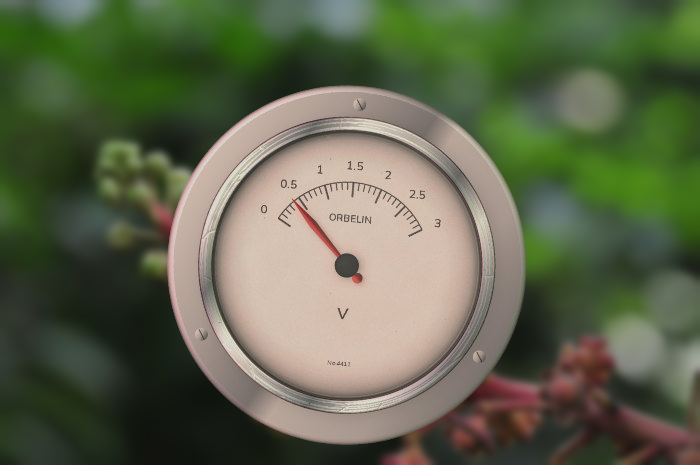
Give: 0.4; V
